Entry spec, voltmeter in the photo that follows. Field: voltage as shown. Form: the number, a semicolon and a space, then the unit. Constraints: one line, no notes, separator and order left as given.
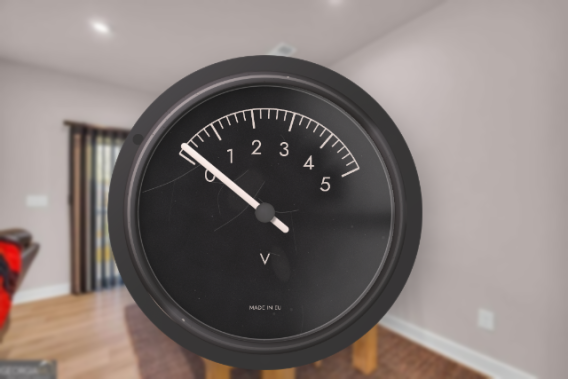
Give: 0.2; V
